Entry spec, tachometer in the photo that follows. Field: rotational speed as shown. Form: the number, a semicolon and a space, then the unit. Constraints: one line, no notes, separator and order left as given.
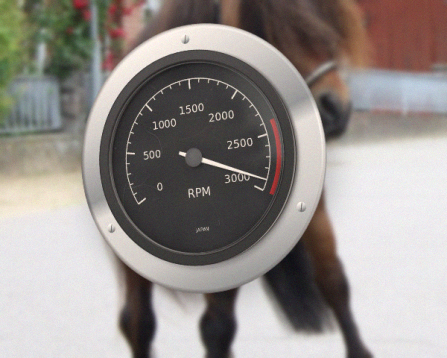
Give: 2900; rpm
